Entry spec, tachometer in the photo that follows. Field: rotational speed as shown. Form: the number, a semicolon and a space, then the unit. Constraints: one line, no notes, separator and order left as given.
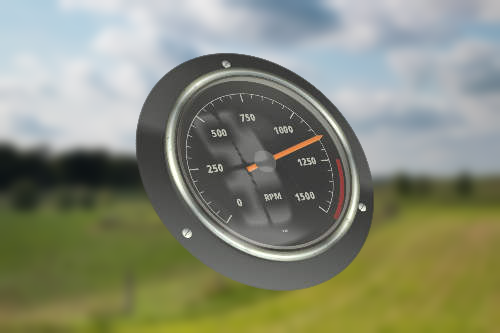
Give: 1150; rpm
